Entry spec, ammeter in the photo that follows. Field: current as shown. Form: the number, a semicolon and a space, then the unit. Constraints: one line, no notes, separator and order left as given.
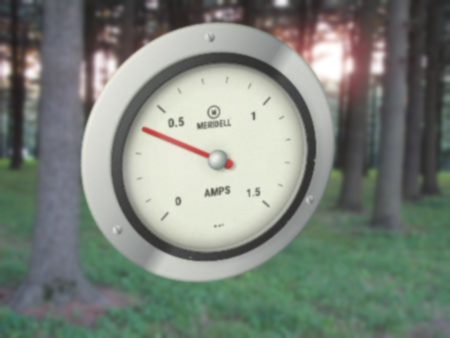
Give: 0.4; A
